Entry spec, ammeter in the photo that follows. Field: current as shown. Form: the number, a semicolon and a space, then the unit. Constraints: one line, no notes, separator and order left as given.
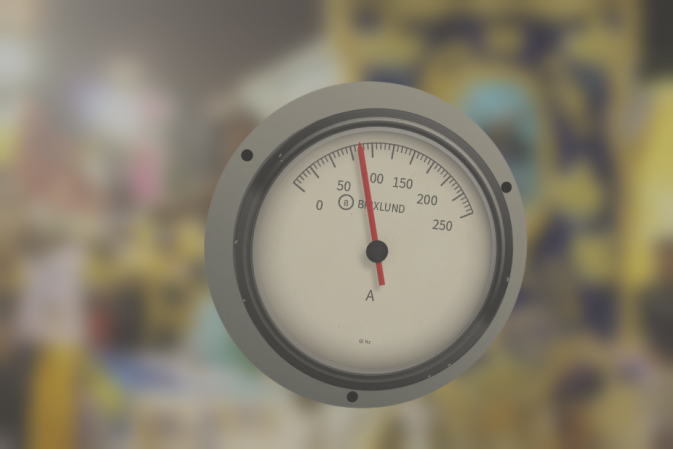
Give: 85; A
